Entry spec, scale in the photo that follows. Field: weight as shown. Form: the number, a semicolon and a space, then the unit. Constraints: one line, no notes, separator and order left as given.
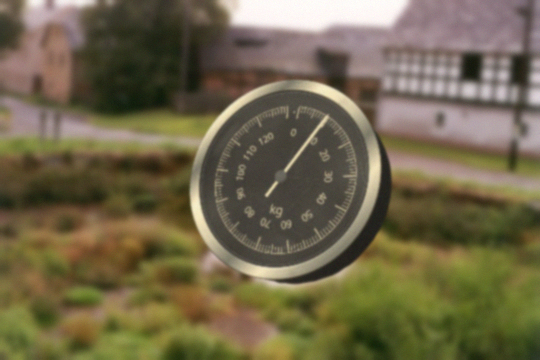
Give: 10; kg
